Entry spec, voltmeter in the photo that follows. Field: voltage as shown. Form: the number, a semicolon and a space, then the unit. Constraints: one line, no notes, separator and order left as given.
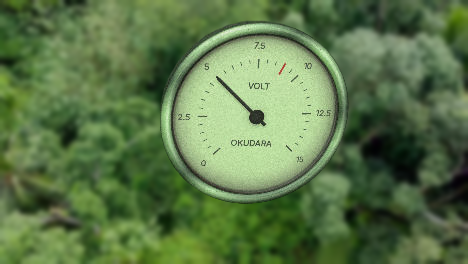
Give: 5; V
